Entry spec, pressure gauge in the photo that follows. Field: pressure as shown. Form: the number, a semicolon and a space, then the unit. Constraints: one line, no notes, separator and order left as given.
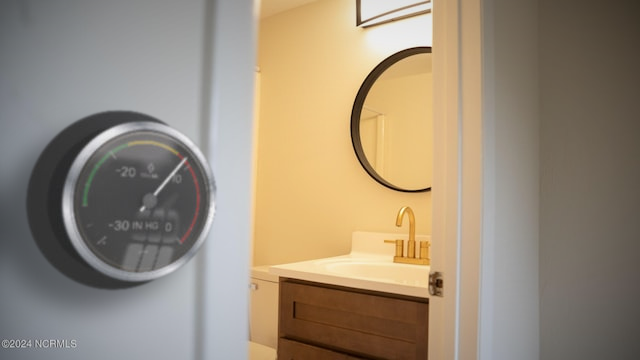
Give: -11; inHg
